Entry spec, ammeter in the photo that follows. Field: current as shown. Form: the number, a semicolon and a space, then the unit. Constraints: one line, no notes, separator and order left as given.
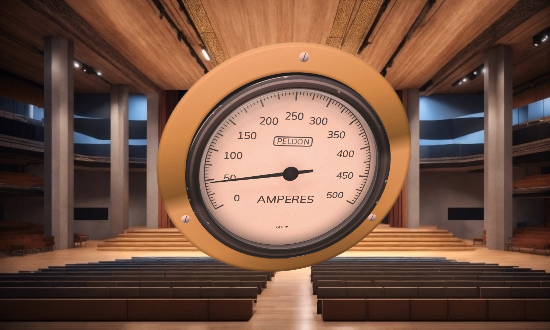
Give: 50; A
